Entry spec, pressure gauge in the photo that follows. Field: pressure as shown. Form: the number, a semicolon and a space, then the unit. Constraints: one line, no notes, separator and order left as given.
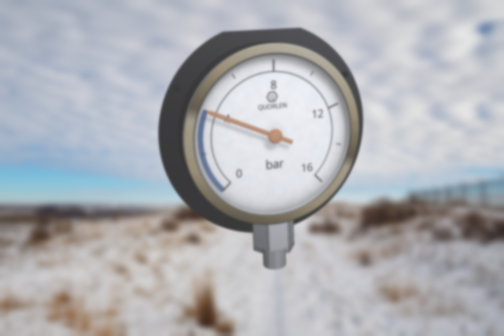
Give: 4; bar
